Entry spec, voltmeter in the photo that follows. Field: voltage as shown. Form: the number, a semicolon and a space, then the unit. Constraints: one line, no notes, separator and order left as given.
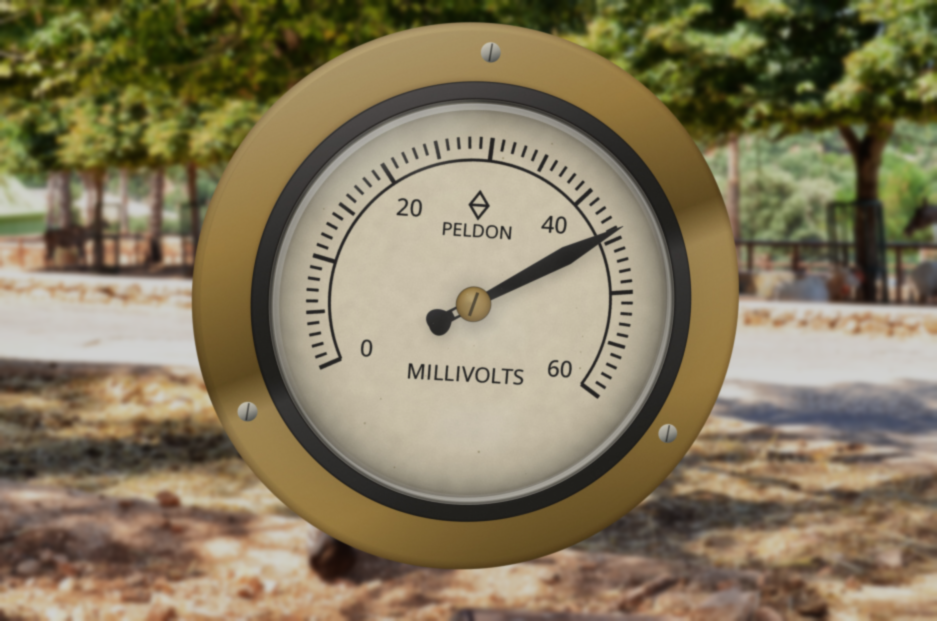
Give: 44; mV
